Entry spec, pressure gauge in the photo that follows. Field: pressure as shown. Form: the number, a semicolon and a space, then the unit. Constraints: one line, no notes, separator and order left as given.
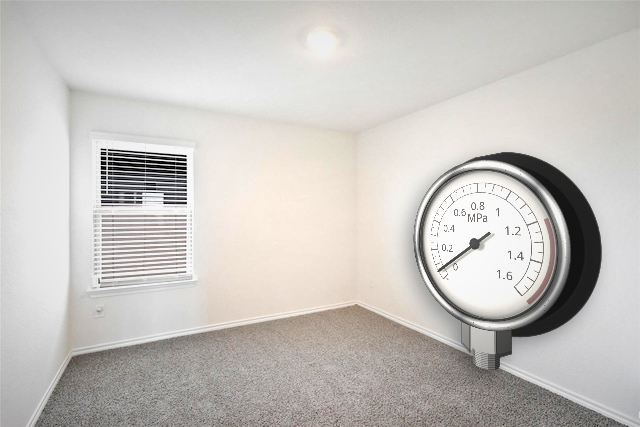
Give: 0.05; MPa
